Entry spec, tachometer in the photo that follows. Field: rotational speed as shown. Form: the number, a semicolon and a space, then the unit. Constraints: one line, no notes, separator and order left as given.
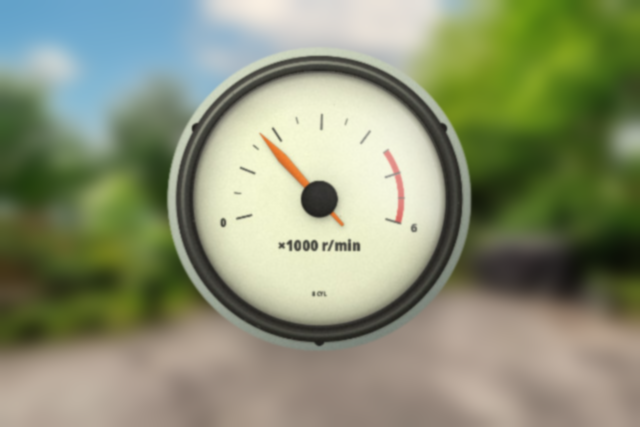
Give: 1750; rpm
